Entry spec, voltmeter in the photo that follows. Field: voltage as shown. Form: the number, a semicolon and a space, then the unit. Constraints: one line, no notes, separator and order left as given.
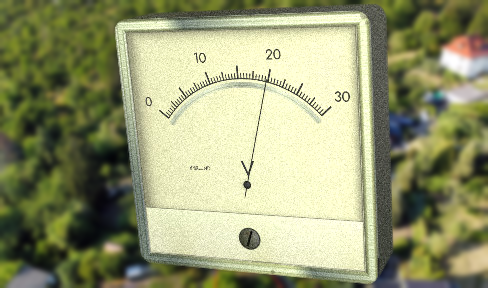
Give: 20; V
